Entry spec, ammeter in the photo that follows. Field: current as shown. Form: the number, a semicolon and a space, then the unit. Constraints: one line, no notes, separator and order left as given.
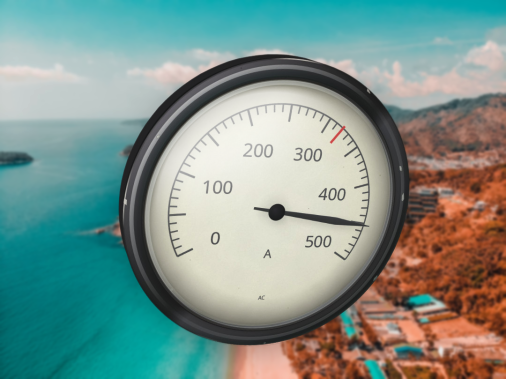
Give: 450; A
